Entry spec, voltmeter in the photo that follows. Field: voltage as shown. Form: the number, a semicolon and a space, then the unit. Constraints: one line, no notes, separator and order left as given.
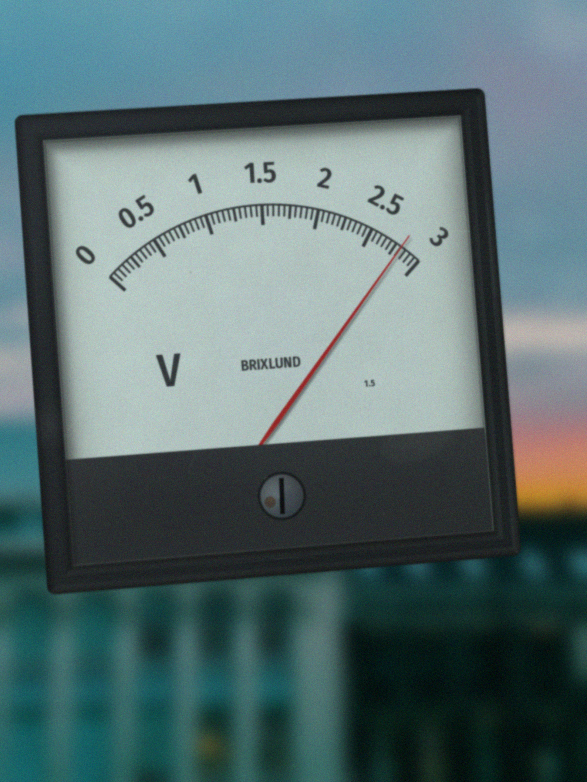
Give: 2.8; V
